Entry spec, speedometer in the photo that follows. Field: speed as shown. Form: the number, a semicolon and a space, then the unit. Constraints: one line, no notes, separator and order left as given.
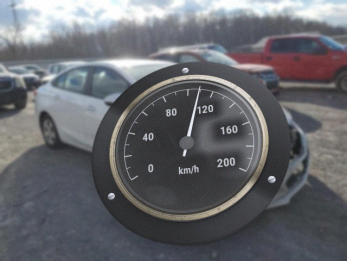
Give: 110; km/h
